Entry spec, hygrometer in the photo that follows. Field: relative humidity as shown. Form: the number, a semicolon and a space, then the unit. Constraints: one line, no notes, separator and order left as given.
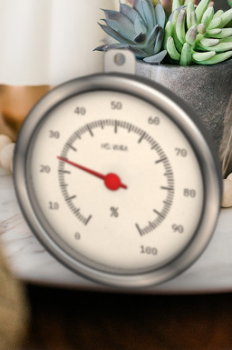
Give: 25; %
